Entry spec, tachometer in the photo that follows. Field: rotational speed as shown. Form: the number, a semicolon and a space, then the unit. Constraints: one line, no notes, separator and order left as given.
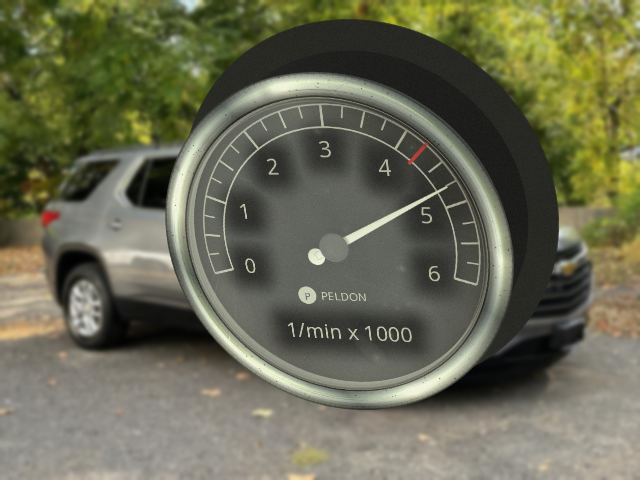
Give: 4750; rpm
